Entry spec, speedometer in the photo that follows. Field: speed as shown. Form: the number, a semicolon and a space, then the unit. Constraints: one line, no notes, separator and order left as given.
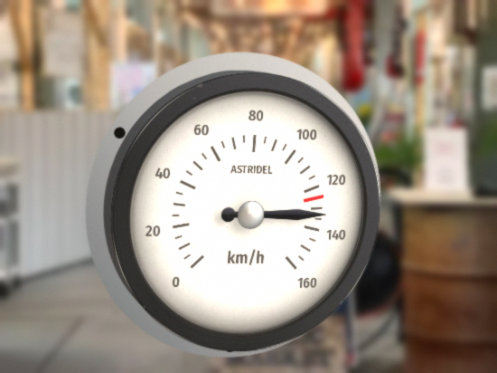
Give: 132.5; km/h
